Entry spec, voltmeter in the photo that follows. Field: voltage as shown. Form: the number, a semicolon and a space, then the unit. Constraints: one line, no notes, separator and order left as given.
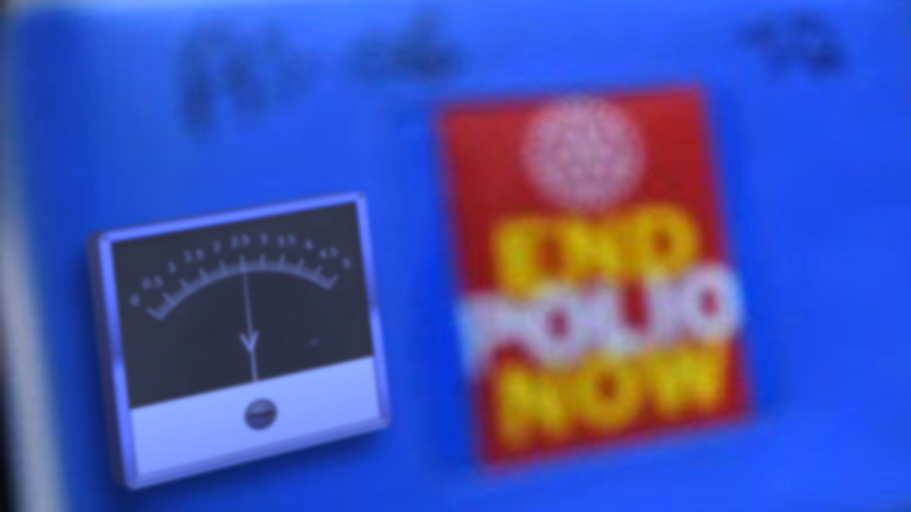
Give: 2.5; V
